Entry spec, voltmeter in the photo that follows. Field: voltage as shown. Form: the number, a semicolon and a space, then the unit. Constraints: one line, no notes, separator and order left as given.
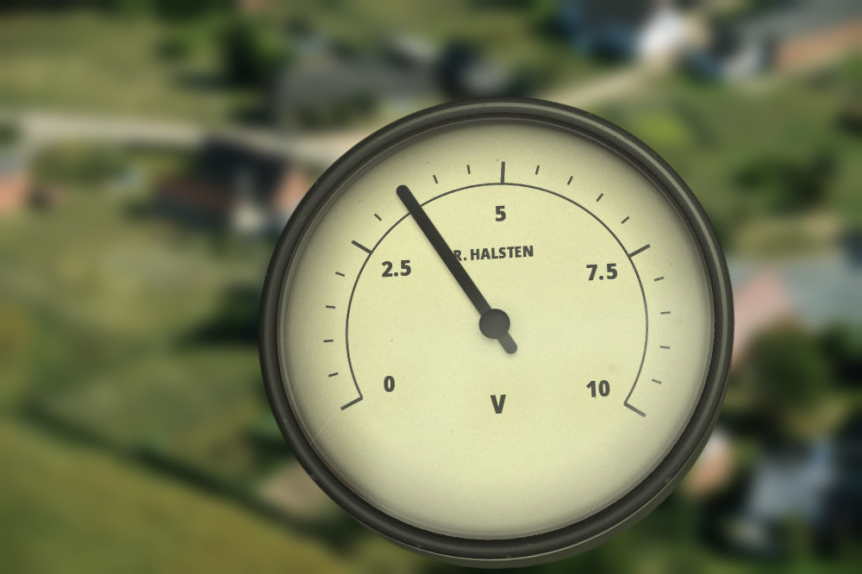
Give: 3.5; V
